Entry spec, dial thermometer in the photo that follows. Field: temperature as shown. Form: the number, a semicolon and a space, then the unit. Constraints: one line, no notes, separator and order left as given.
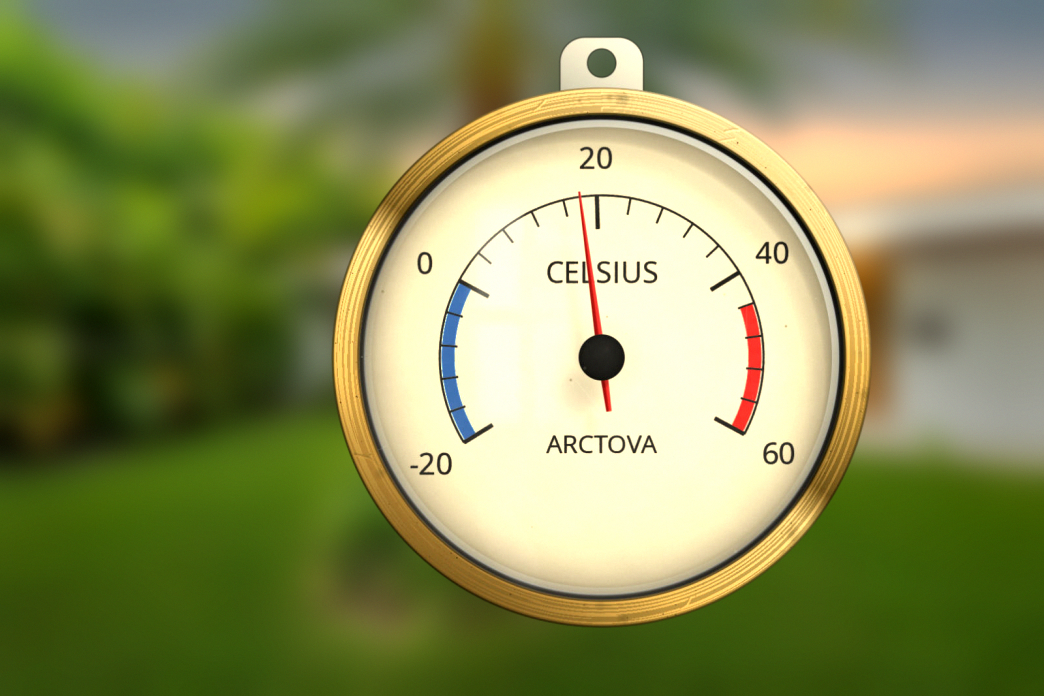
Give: 18; °C
